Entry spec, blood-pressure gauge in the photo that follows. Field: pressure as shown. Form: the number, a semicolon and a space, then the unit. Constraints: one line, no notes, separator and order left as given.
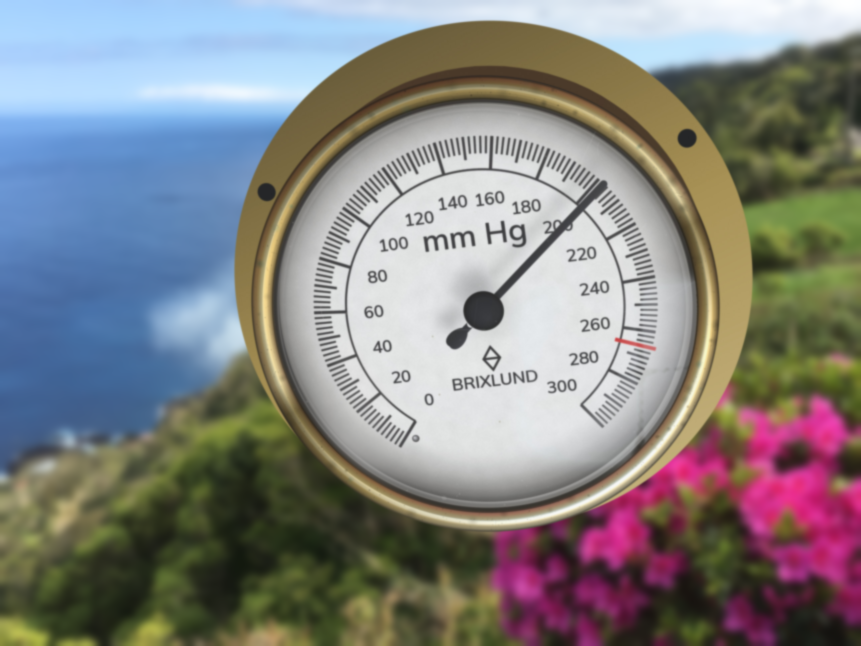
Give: 202; mmHg
